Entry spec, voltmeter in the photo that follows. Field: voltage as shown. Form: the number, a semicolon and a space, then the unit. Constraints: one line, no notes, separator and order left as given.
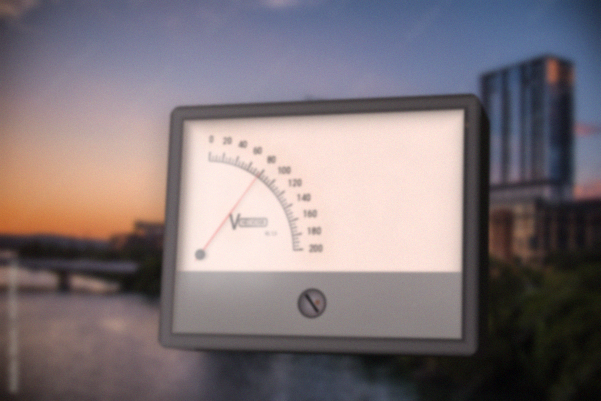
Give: 80; V
